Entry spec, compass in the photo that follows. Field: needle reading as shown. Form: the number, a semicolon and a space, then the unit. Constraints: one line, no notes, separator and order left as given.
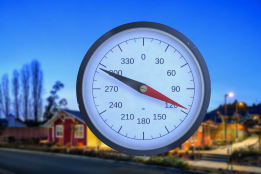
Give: 115; °
